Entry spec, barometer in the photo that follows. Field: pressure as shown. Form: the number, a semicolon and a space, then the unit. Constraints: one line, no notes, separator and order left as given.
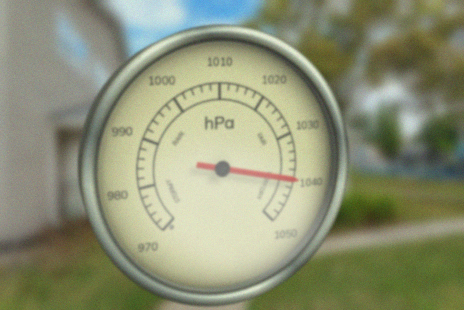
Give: 1040; hPa
